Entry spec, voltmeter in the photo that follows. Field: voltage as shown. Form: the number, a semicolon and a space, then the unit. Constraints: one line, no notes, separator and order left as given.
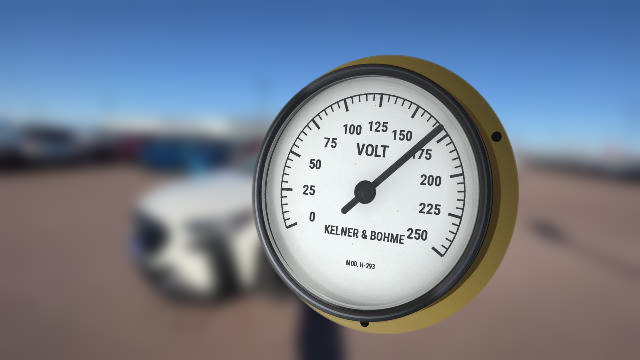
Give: 170; V
